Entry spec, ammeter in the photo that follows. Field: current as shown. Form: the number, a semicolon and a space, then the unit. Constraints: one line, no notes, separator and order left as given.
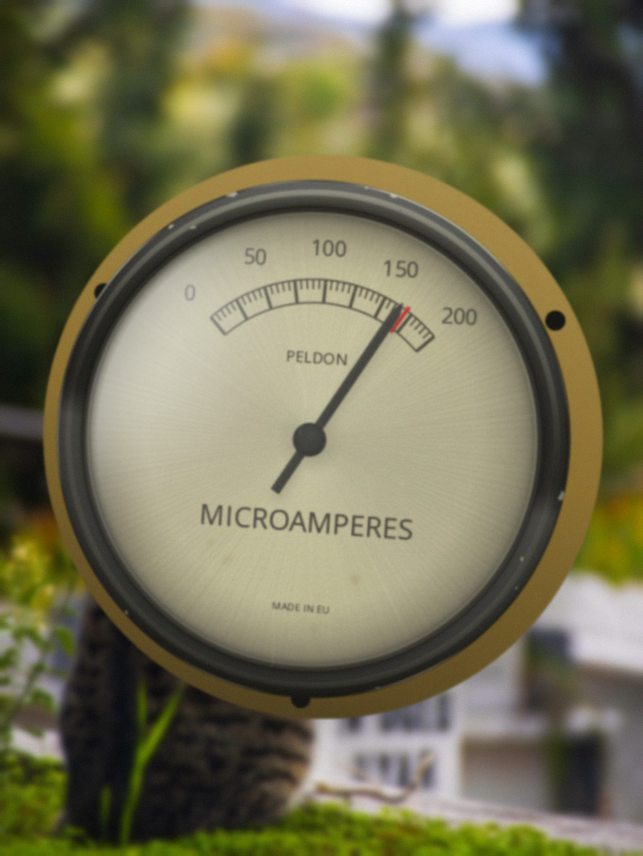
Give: 165; µA
